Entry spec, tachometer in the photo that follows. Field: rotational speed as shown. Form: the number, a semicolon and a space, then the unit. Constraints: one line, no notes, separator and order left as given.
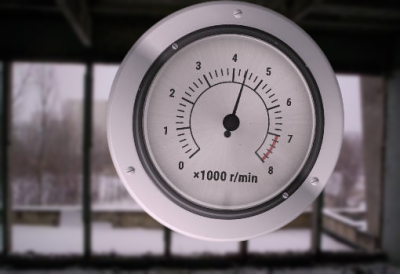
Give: 4400; rpm
